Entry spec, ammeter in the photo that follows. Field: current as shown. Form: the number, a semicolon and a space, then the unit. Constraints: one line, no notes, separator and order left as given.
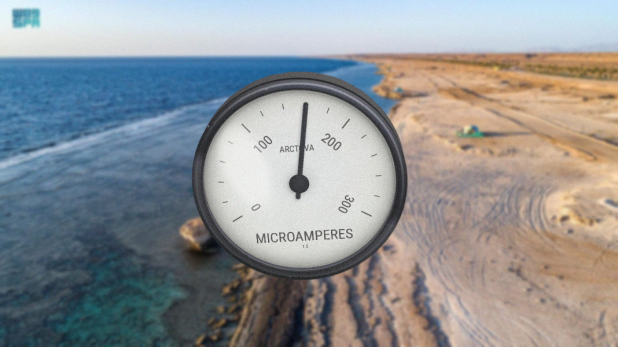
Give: 160; µA
